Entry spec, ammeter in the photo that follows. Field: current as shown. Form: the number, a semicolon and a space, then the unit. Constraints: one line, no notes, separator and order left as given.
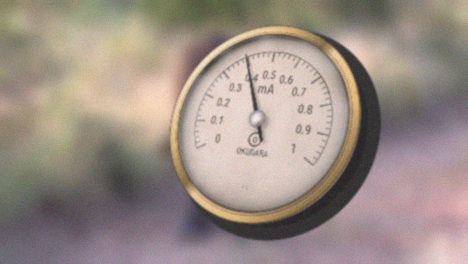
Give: 0.4; mA
